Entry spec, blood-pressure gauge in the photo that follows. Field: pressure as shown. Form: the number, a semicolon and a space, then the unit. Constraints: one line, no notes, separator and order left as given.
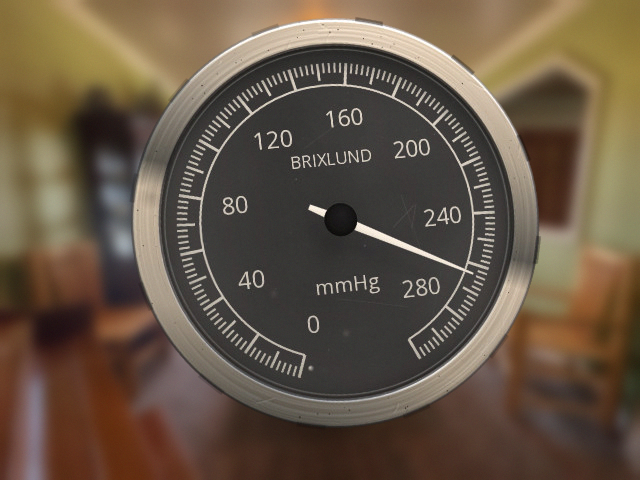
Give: 264; mmHg
